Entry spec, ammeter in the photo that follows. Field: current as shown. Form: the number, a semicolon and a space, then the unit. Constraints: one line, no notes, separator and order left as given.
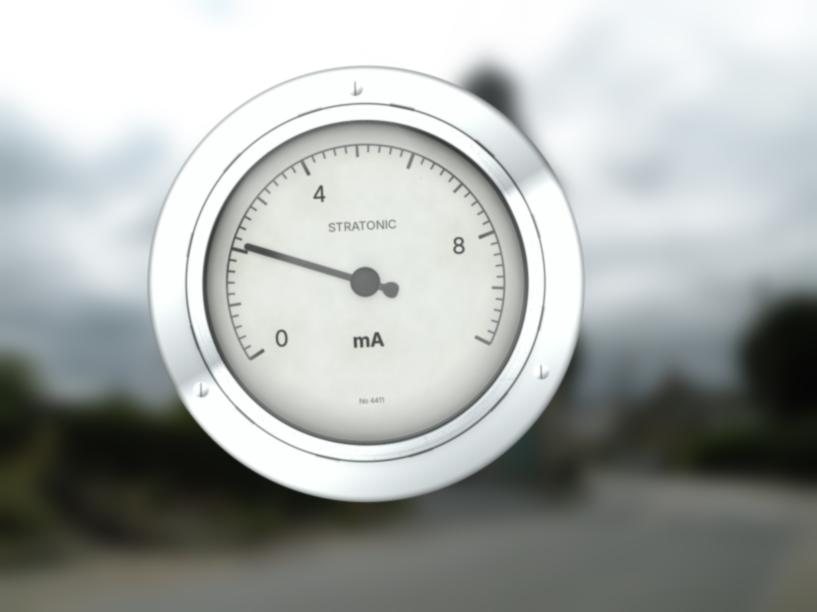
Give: 2.1; mA
